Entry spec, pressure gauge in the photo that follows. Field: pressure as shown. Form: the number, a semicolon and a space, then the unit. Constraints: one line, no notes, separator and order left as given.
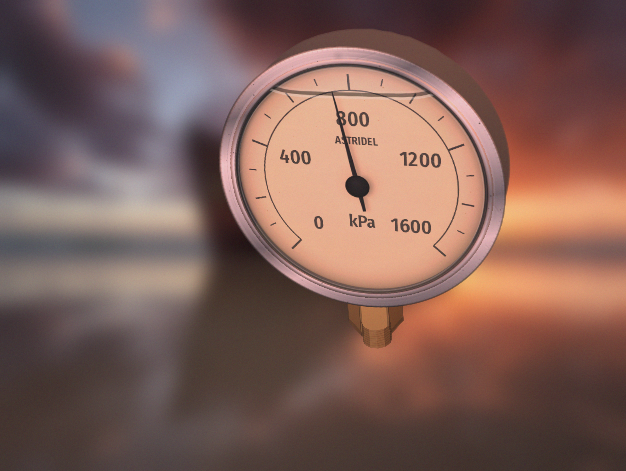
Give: 750; kPa
